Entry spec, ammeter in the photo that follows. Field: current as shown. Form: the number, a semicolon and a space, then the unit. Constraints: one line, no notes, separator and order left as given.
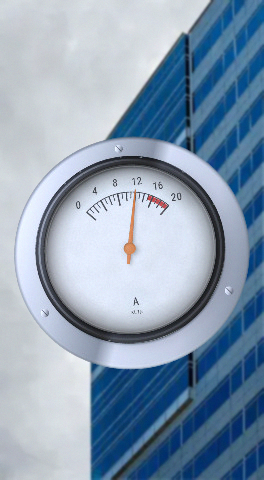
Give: 12; A
